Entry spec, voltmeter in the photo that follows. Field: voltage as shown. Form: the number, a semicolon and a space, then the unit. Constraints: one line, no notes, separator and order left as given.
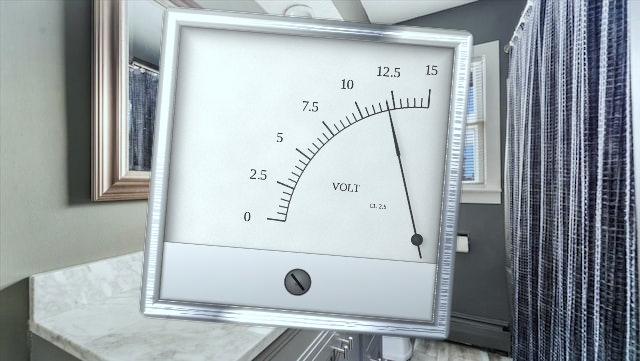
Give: 12; V
